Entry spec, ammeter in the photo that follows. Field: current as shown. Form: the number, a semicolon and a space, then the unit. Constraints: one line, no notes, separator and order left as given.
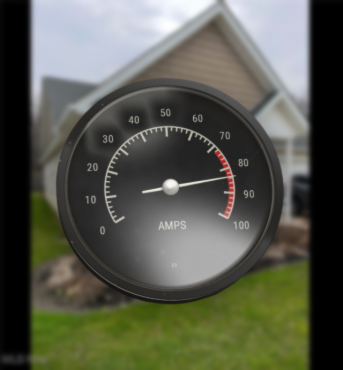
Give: 84; A
